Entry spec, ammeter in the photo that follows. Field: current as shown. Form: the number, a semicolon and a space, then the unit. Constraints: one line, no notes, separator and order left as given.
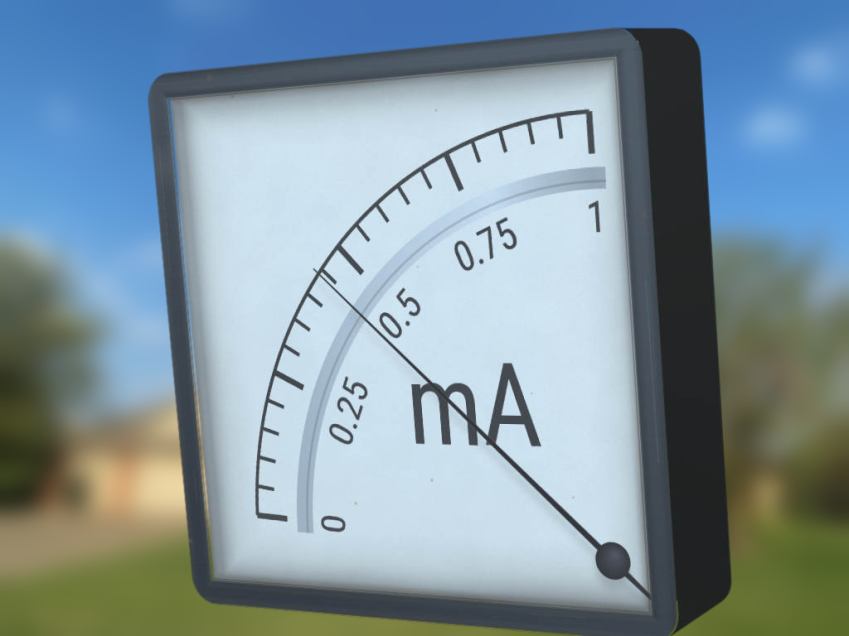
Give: 0.45; mA
